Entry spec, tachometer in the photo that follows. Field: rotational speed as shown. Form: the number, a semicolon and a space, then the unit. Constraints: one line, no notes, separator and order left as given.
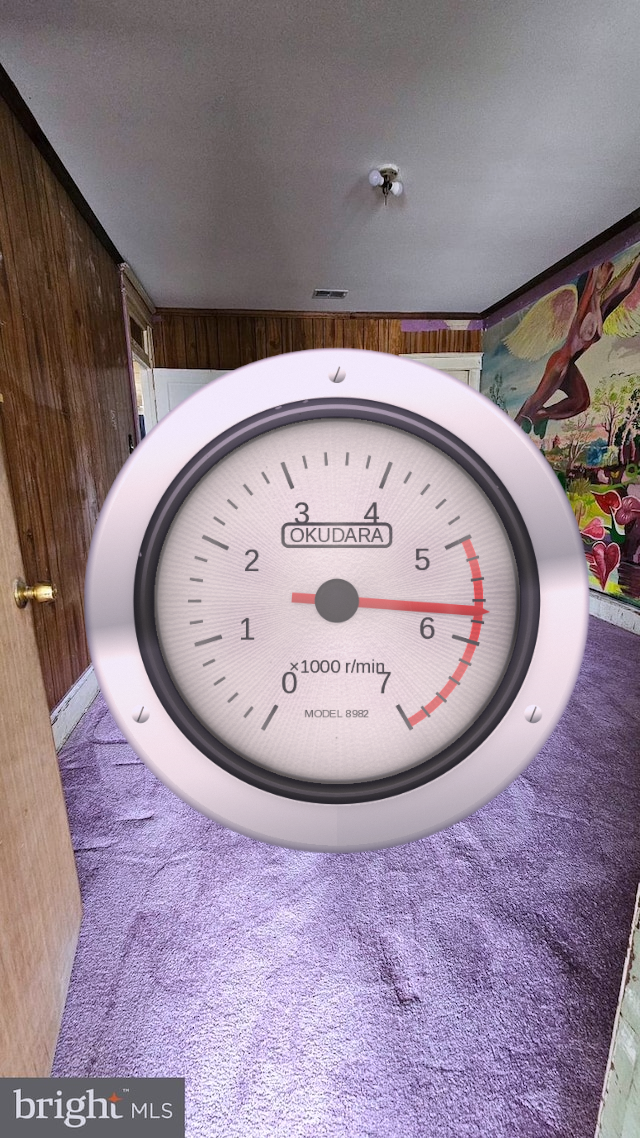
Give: 5700; rpm
